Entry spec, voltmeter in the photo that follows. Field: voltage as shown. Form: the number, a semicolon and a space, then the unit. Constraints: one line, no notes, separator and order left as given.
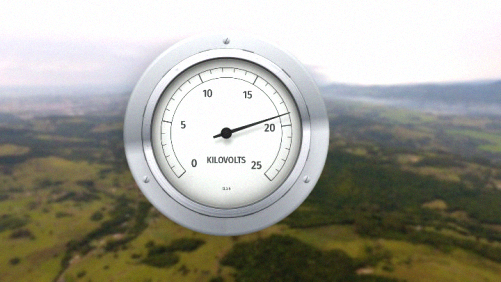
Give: 19; kV
